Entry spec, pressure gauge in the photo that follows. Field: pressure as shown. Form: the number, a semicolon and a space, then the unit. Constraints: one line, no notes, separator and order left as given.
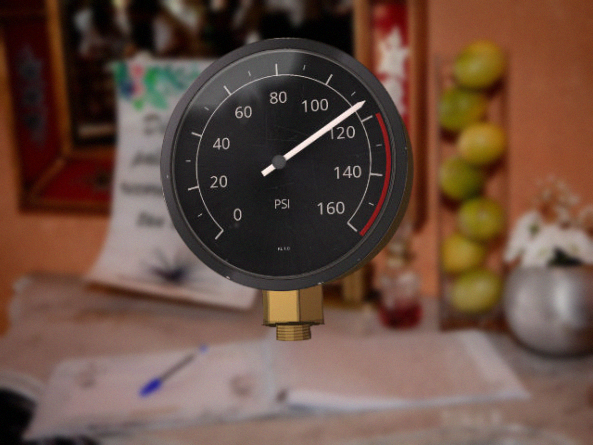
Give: 115; psi
